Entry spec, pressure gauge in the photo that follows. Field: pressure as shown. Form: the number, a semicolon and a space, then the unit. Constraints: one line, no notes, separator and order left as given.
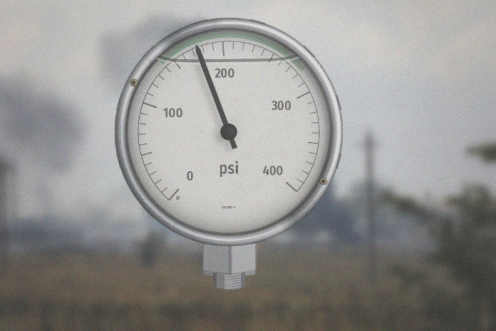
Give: 175; psi
